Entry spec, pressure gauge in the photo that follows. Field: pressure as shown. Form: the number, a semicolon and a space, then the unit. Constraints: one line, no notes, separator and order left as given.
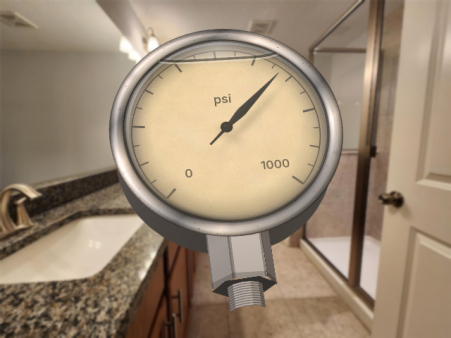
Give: 675; psi
